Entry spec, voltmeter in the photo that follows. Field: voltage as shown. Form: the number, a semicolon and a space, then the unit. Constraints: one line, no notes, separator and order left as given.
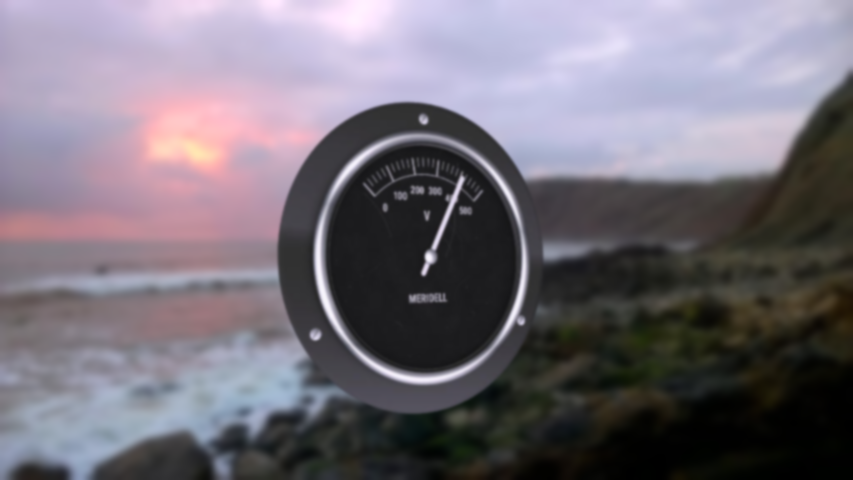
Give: 400; V
